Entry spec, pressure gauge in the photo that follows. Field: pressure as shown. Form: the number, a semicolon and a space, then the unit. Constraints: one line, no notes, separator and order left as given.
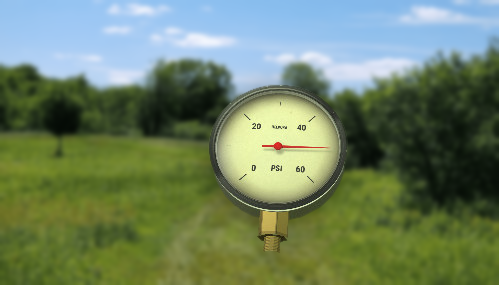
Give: 50; psi
